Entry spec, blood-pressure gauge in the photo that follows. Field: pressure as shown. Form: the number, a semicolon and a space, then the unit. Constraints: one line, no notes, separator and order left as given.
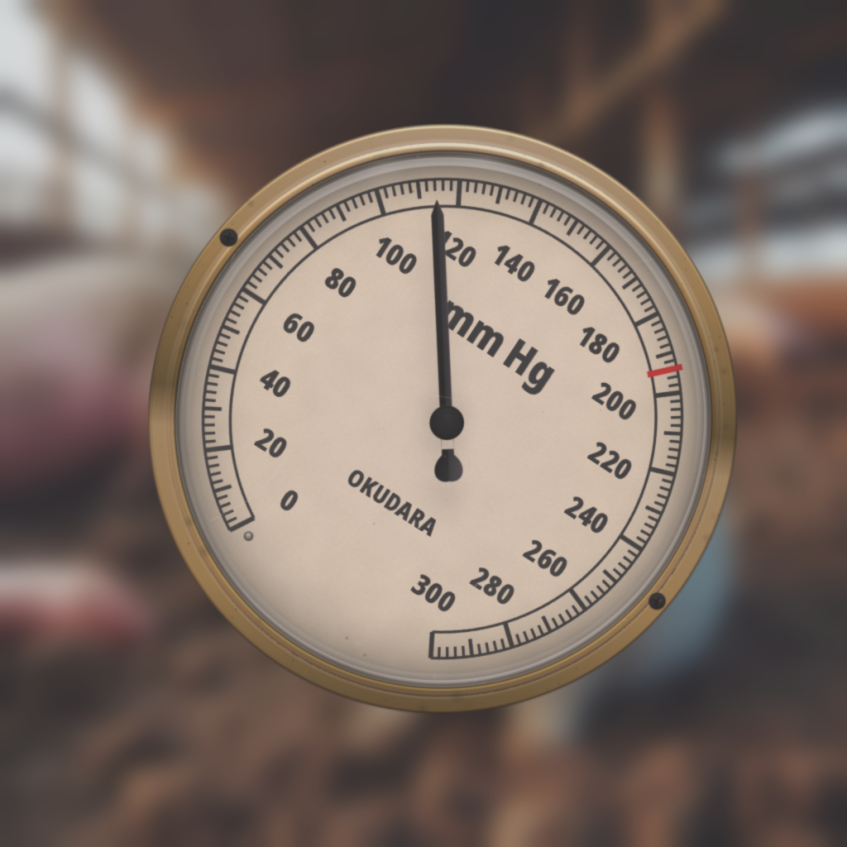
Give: 114; mmHg
